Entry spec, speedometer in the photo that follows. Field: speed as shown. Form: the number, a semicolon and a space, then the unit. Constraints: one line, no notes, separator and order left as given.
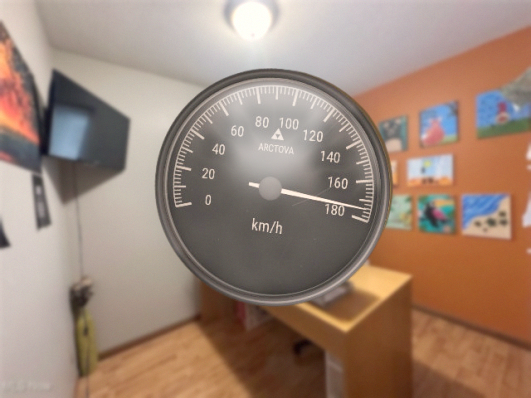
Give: 174; km/h
